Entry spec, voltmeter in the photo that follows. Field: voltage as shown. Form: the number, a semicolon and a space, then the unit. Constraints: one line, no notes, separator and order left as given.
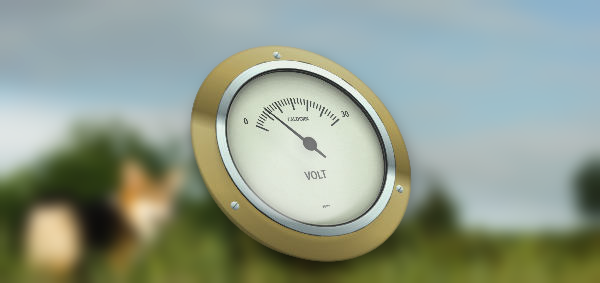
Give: 5; V
